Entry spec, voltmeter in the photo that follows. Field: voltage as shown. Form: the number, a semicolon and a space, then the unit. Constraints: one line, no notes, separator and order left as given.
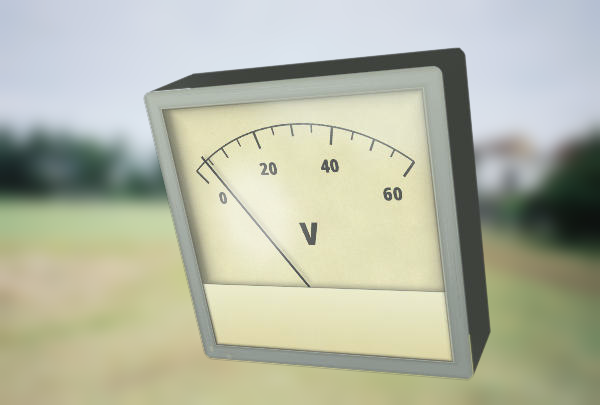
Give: 5; V
